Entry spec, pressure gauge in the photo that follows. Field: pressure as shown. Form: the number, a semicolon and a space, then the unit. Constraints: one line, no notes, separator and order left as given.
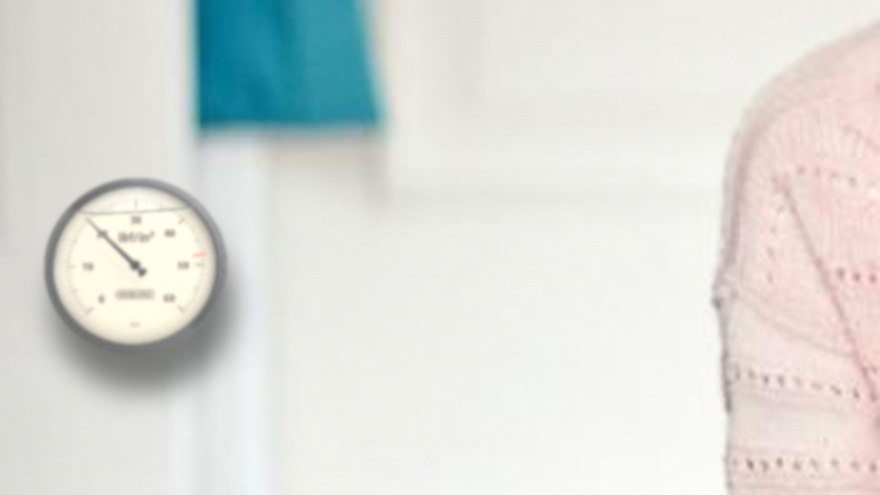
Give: 20; psi
